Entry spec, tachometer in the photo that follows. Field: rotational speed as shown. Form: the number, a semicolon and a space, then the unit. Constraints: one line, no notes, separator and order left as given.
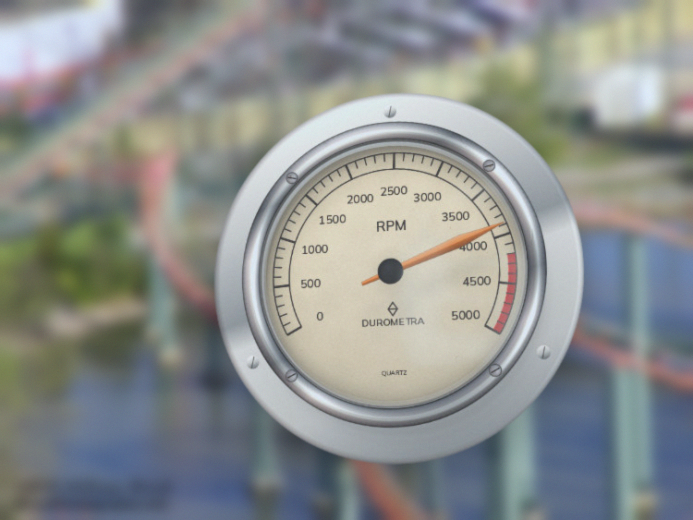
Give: 3900; rpm
